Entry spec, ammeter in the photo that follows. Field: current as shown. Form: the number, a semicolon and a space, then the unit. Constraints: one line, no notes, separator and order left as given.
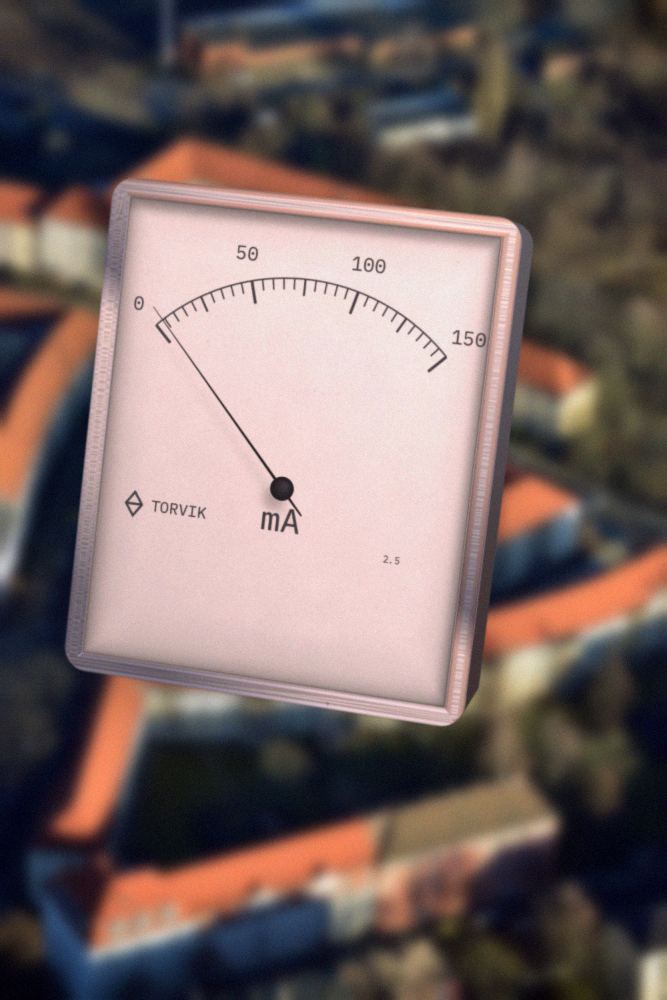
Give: 5; mA
